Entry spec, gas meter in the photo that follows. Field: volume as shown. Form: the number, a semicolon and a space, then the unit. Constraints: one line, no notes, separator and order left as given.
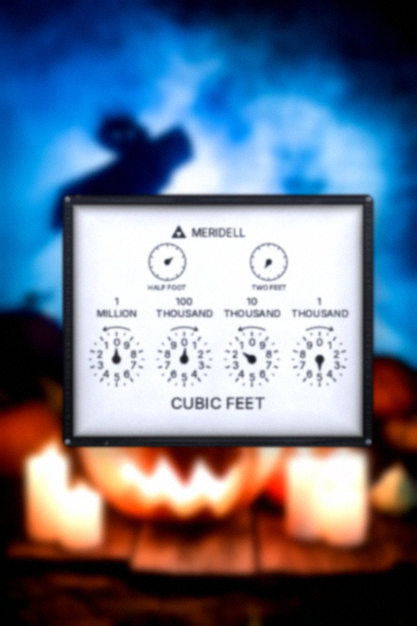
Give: 1500; ft³
